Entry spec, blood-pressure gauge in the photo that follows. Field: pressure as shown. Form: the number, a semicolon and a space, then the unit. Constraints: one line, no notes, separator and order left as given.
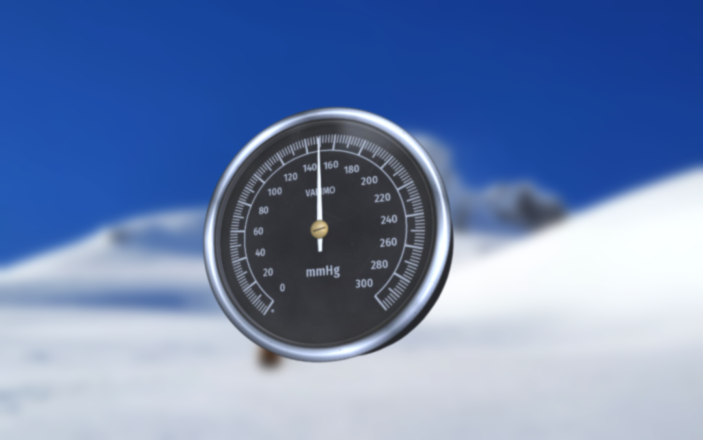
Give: 150; mmHg
